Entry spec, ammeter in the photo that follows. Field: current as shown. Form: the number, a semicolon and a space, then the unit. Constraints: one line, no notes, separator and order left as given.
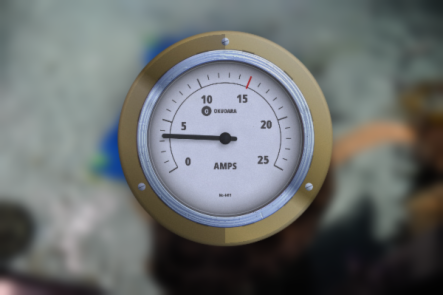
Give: 3.5; A
